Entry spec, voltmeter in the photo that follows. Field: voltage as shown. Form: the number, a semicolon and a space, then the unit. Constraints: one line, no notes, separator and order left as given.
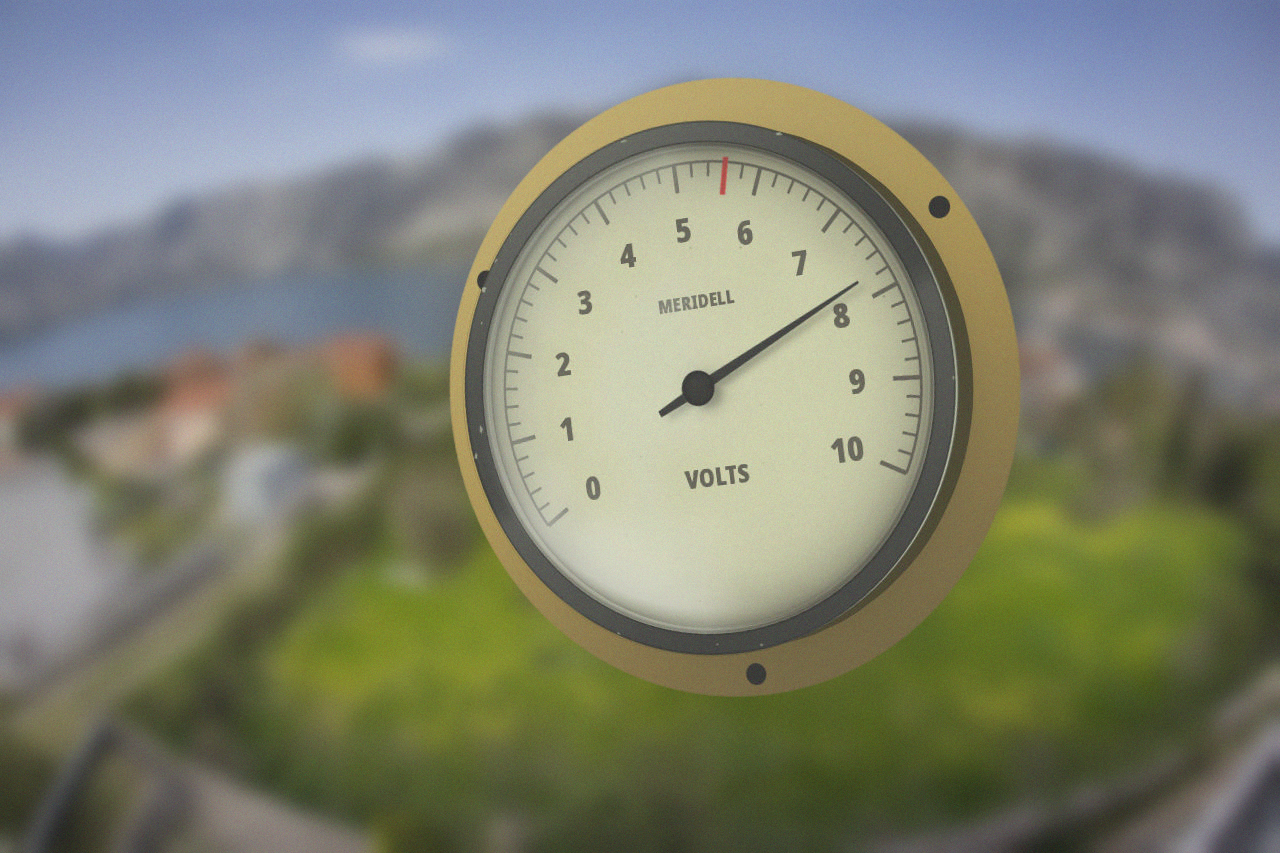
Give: 7.8; V
